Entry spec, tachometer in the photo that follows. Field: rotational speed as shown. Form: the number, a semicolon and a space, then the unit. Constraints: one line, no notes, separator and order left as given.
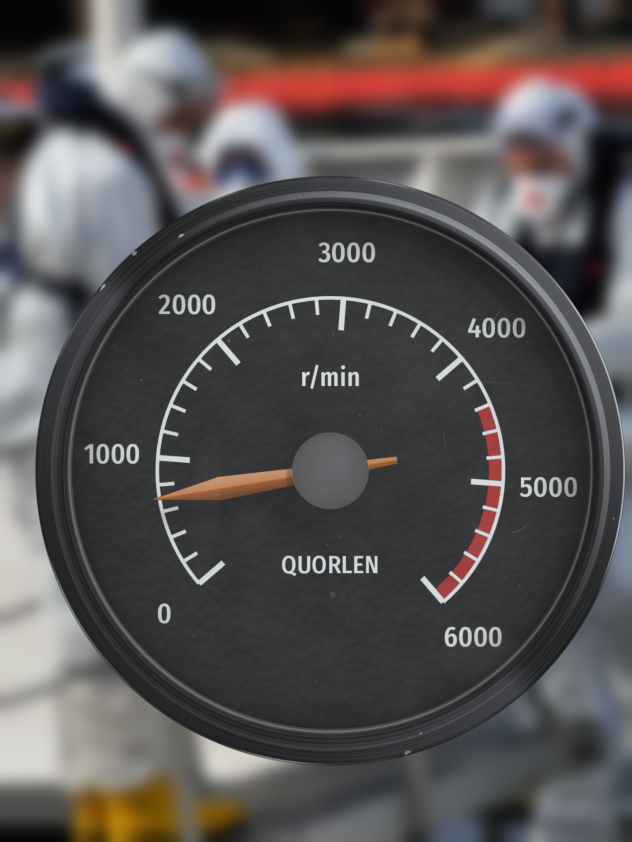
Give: 700; rpm
